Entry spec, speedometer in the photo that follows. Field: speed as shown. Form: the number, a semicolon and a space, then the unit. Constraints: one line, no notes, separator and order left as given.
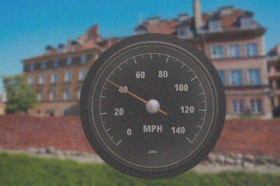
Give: 40; mph
